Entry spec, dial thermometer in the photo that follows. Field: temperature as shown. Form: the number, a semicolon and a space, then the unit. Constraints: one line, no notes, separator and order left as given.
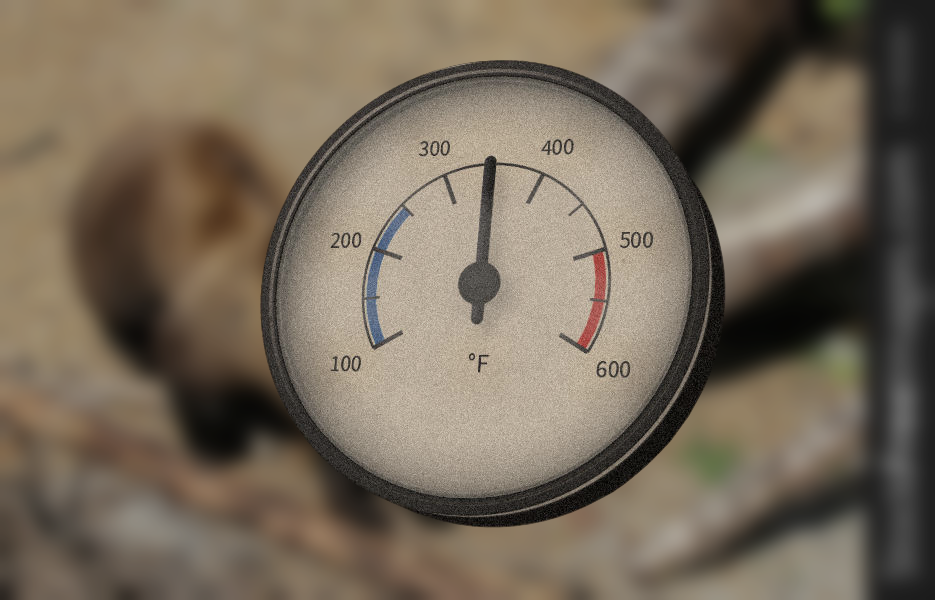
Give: 350; °F
